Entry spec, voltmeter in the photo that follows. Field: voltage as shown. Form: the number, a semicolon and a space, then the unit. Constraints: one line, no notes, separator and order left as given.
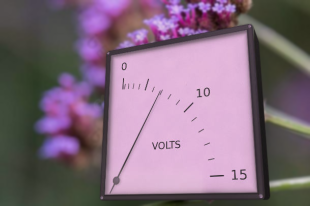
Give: 7; V
